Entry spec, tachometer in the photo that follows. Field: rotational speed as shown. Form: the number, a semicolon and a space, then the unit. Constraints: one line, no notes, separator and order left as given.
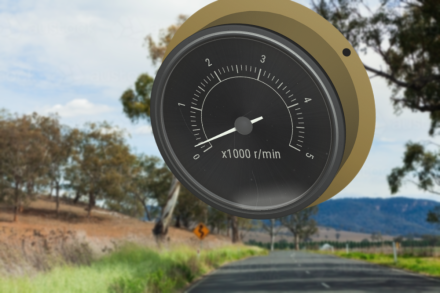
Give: 200; rpm
